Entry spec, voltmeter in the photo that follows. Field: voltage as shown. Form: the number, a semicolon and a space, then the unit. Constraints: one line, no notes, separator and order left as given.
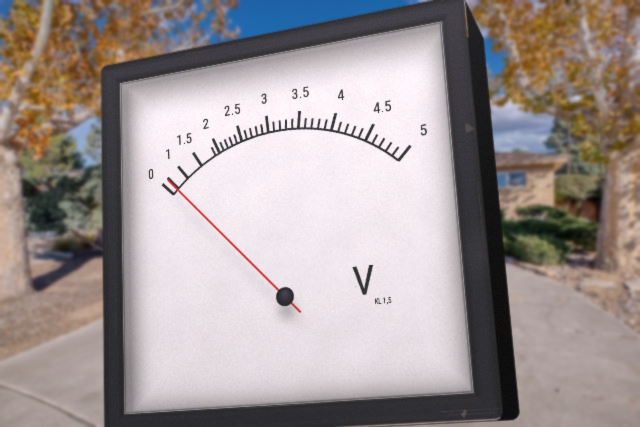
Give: 0.5; V
